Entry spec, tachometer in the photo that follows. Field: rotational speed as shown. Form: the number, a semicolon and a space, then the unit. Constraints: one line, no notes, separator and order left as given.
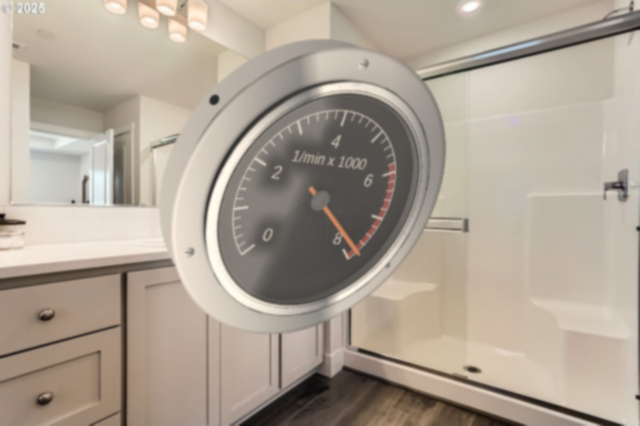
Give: 7800; rpm
